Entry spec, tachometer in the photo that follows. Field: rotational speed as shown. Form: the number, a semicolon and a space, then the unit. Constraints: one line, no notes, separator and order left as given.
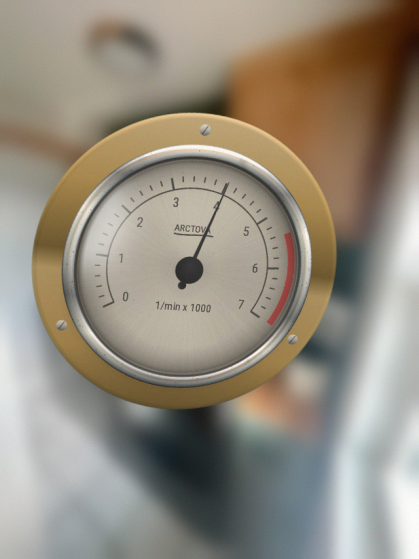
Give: 4000; rpm
